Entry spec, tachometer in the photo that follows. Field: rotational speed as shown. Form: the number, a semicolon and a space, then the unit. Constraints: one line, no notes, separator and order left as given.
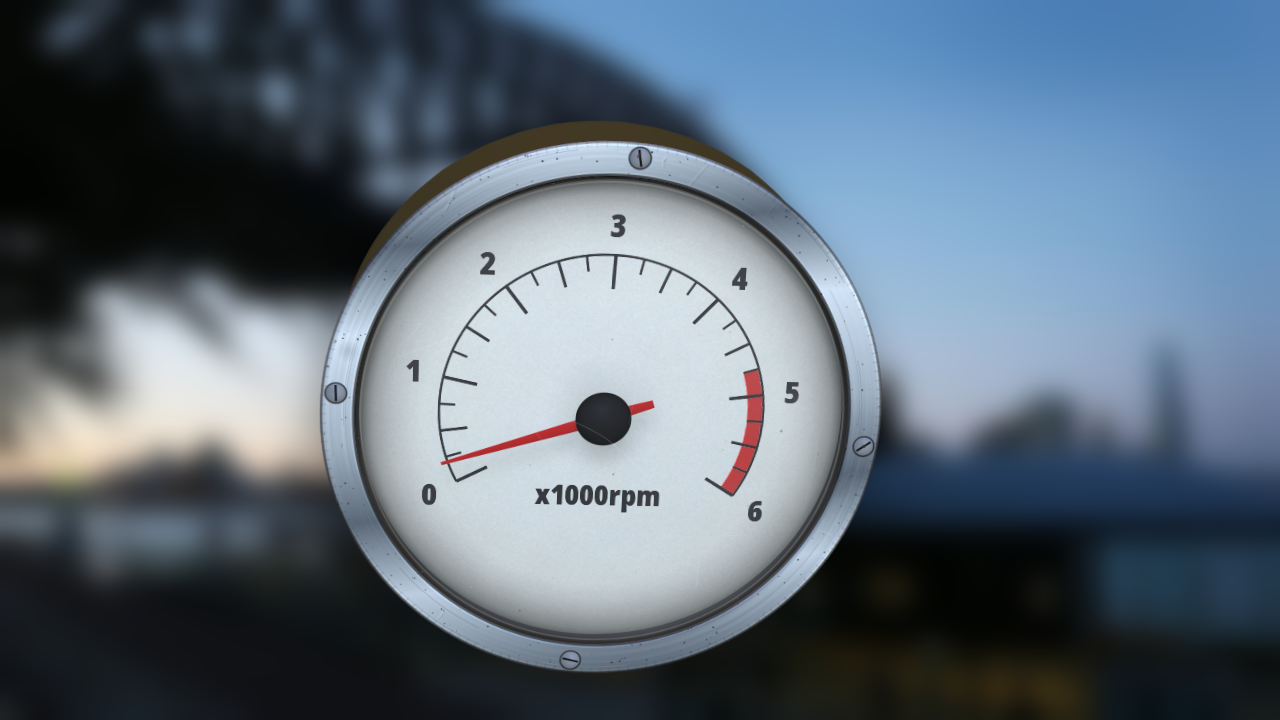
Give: 250; rpm
